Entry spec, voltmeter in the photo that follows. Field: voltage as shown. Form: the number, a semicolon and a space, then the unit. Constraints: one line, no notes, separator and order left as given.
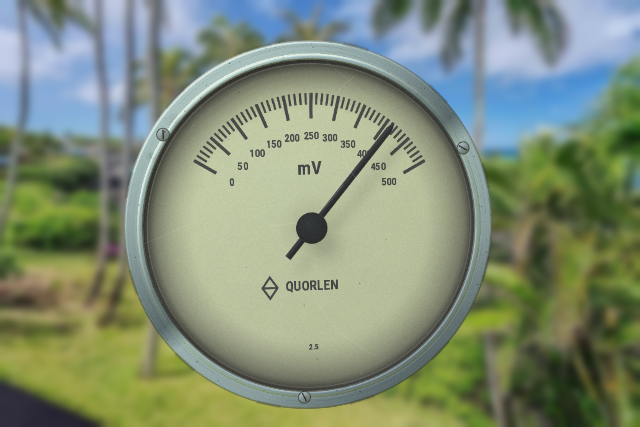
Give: 410; mV
